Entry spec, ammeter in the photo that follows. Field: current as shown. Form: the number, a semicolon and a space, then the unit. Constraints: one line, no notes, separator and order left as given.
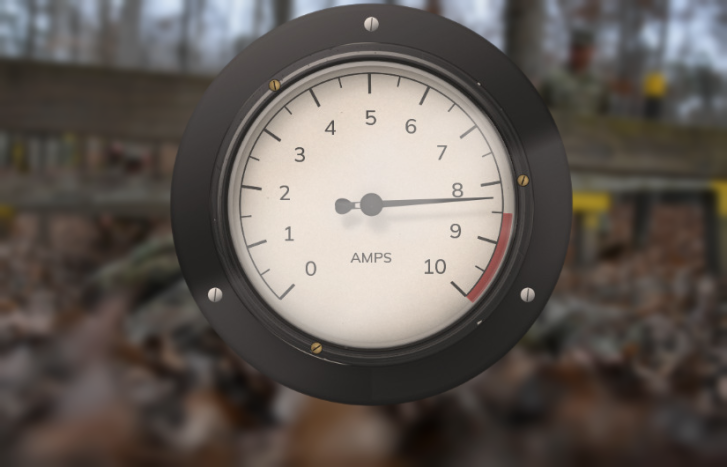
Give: 8.25; A
